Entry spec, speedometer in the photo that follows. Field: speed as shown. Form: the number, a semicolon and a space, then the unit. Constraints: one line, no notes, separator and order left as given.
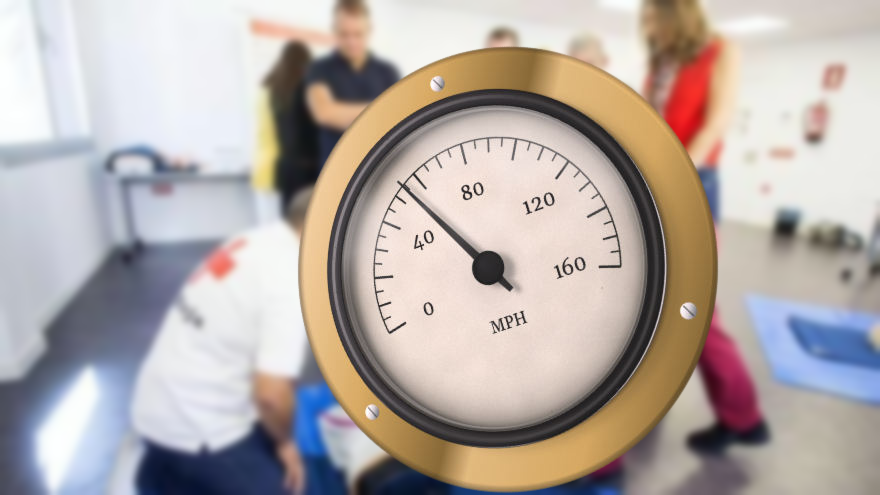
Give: 55; mph
